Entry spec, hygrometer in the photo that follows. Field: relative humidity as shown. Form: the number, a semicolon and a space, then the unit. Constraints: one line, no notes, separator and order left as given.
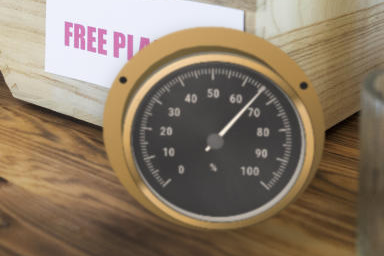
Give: 65; %
